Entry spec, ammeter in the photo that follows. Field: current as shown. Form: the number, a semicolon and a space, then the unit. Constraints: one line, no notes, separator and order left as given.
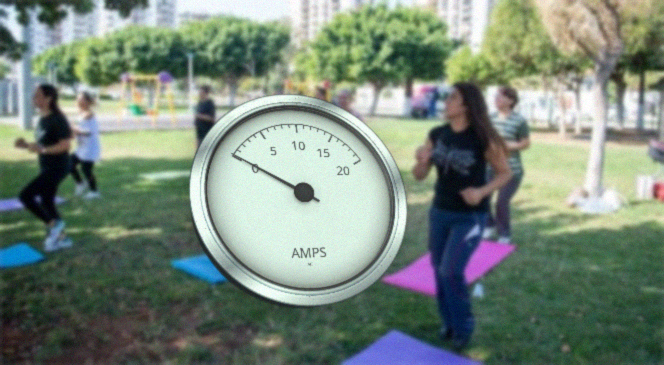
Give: 0; A
